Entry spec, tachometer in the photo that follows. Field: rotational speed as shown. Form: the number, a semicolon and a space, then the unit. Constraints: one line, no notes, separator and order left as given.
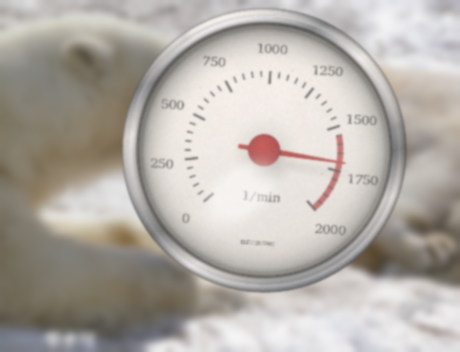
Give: 1700; rpm
